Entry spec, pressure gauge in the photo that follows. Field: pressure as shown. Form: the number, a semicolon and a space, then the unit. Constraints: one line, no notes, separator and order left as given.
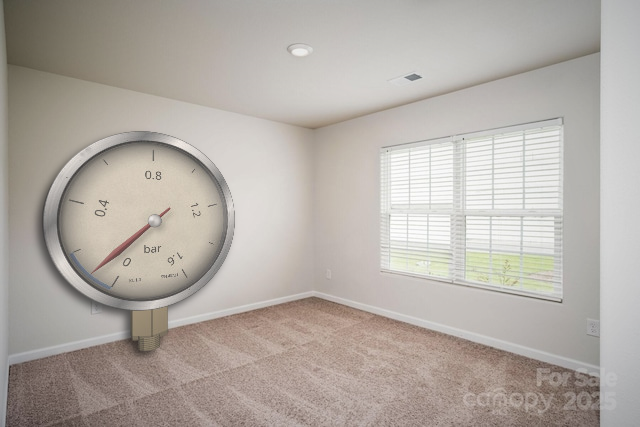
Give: 0.1; bar
